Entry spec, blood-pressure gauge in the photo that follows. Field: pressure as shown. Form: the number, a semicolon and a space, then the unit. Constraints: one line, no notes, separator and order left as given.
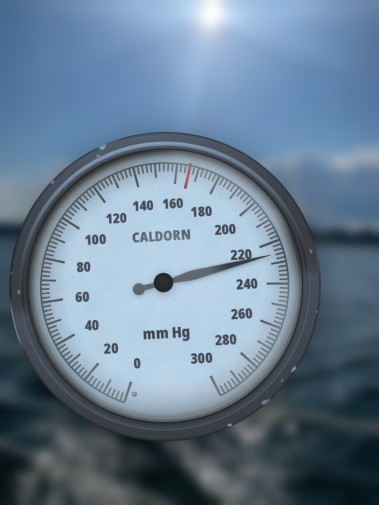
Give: 226; mmHg
